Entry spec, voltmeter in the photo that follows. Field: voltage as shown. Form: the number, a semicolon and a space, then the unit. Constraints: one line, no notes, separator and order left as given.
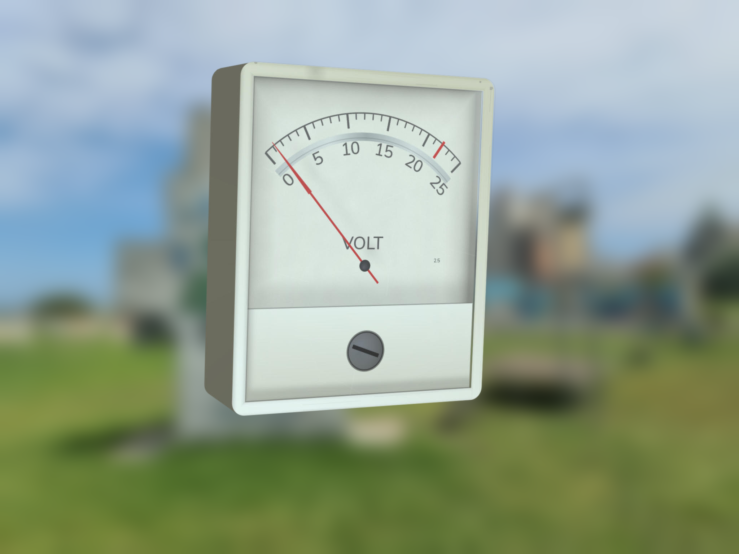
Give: 1; V
